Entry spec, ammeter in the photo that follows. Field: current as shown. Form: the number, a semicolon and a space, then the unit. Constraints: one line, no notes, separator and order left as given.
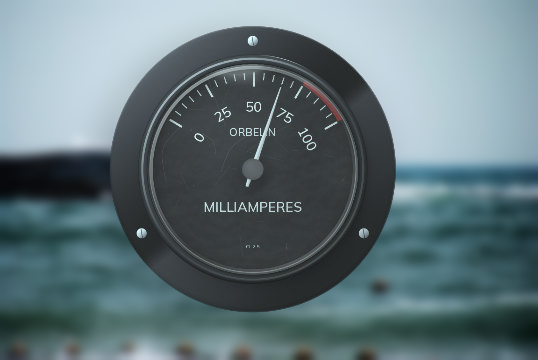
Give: 65; mA
